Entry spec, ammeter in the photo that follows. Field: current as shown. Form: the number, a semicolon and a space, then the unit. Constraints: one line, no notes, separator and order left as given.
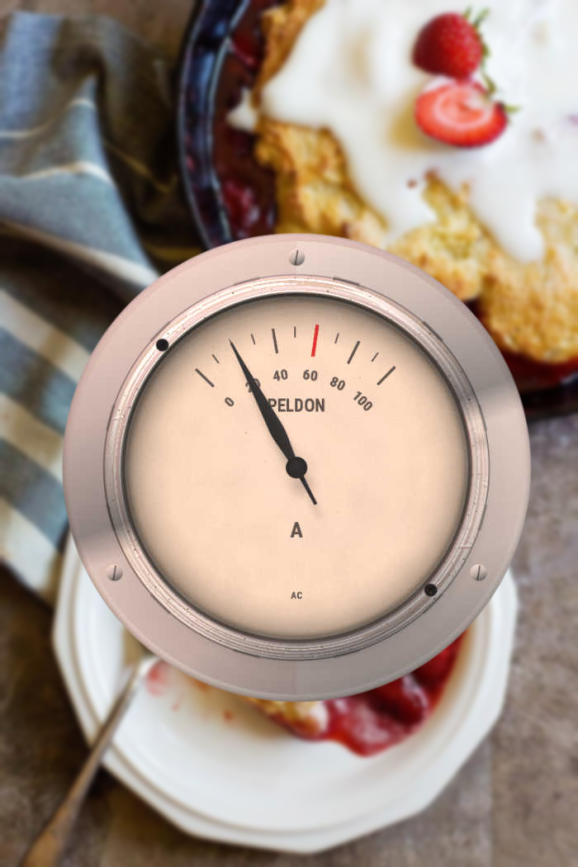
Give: 20; A
